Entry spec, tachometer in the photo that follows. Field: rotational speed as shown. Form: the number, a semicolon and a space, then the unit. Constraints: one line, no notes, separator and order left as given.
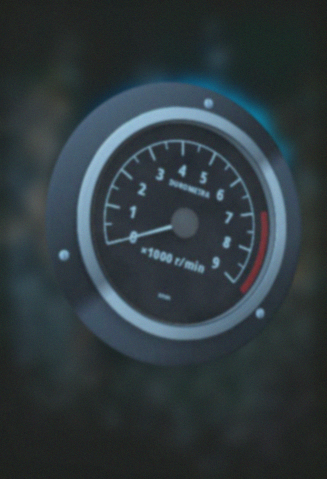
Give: 0; rpm
